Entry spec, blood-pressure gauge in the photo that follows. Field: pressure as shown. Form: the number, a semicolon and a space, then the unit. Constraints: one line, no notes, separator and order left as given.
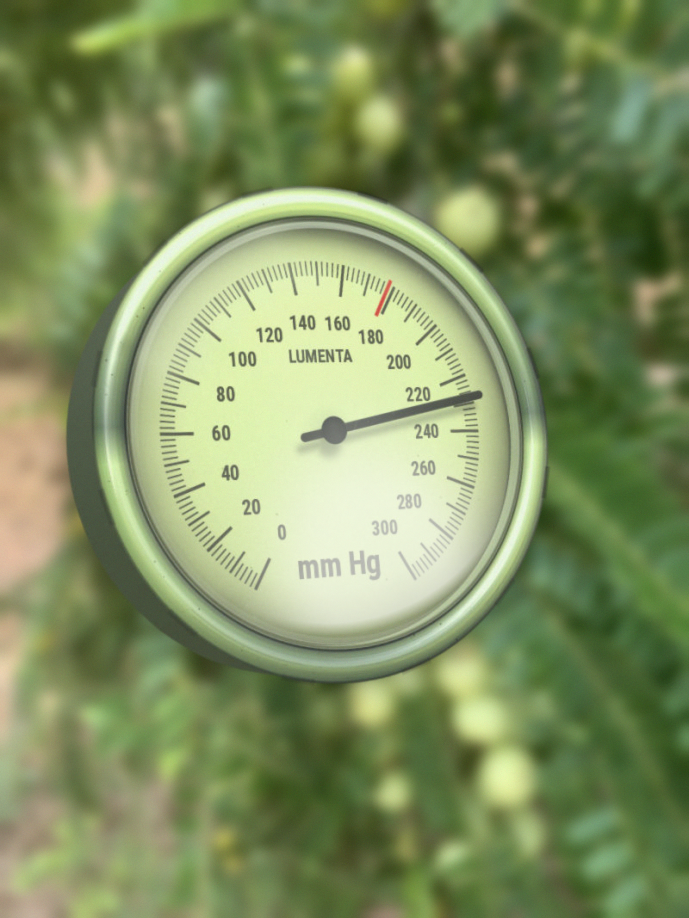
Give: 228; mmHg
